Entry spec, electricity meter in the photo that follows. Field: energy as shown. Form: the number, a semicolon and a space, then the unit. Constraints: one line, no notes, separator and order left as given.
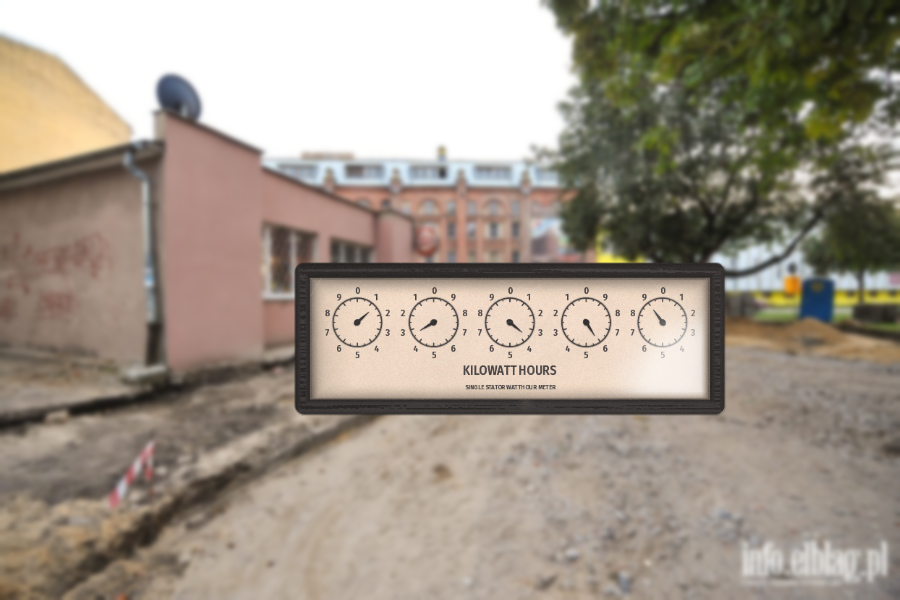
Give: 13359; kWh
